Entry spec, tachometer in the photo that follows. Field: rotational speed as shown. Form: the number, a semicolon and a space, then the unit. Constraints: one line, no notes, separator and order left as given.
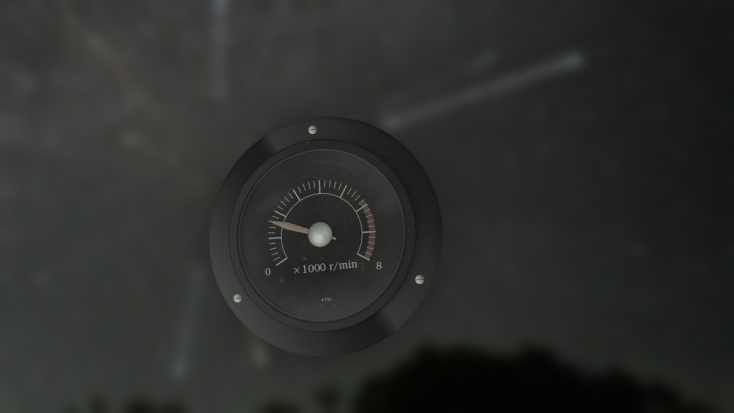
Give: 1600; rpm
